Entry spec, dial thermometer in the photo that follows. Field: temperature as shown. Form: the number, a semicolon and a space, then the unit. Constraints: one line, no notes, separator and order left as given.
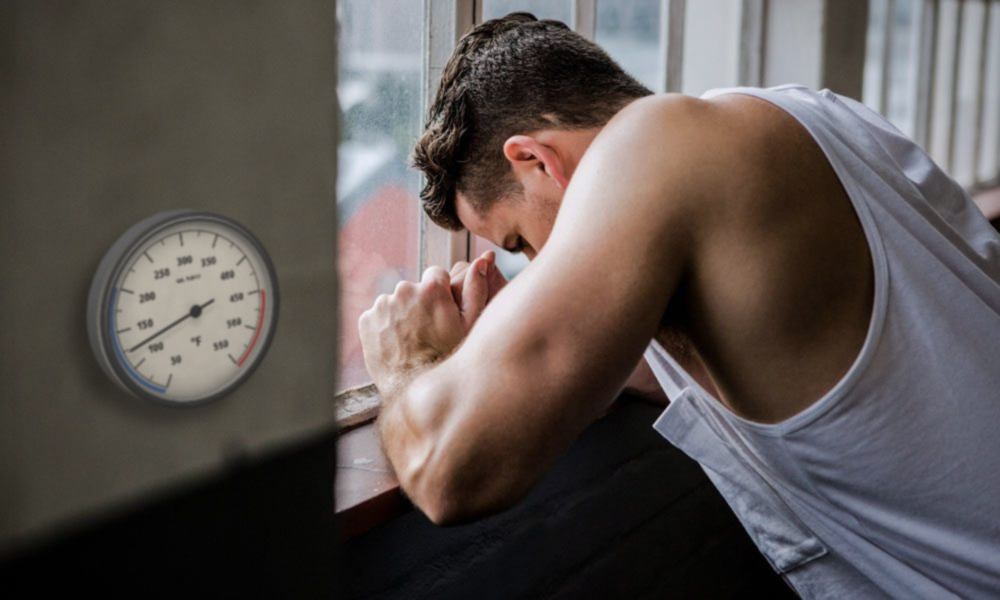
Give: 125; °F
